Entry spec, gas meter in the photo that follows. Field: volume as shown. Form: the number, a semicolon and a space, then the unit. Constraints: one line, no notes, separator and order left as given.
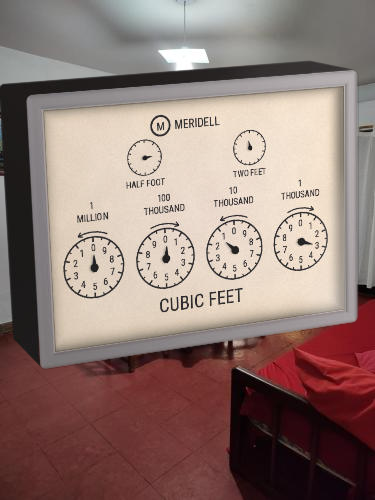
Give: 1300; ft³
